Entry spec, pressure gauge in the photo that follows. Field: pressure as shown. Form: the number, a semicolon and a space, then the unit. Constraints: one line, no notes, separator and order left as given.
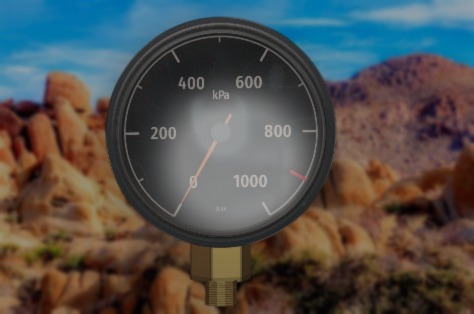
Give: 0; kPa
